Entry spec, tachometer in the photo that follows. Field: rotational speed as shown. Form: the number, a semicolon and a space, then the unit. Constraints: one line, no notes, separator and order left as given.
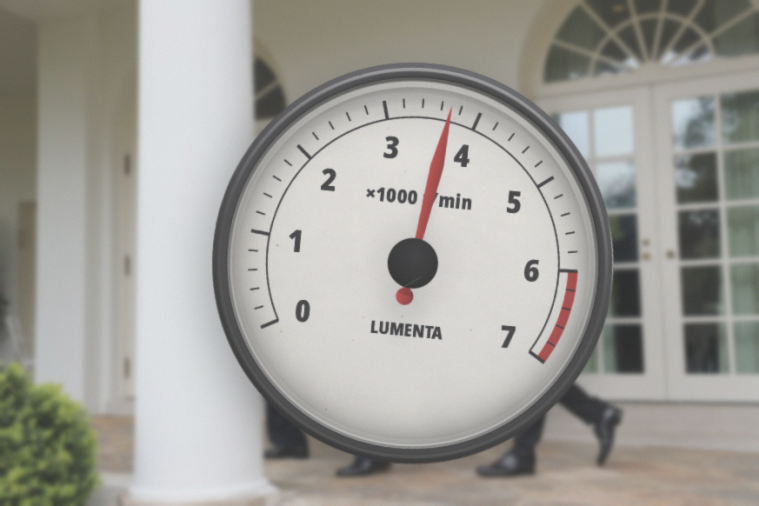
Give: 3700; rpm
